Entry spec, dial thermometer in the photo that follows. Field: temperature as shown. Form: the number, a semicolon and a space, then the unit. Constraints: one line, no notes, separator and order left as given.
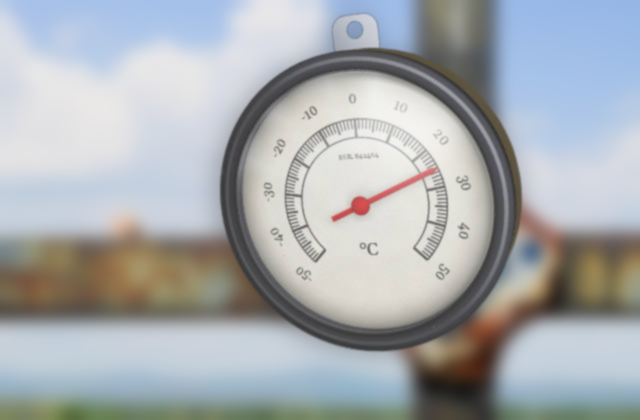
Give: 25; °C
